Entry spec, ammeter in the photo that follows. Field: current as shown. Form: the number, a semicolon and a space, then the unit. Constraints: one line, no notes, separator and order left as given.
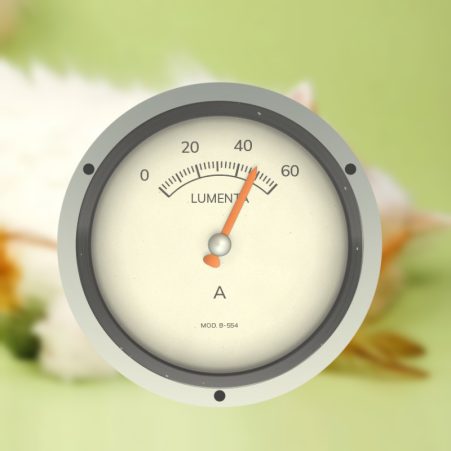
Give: 48; A
